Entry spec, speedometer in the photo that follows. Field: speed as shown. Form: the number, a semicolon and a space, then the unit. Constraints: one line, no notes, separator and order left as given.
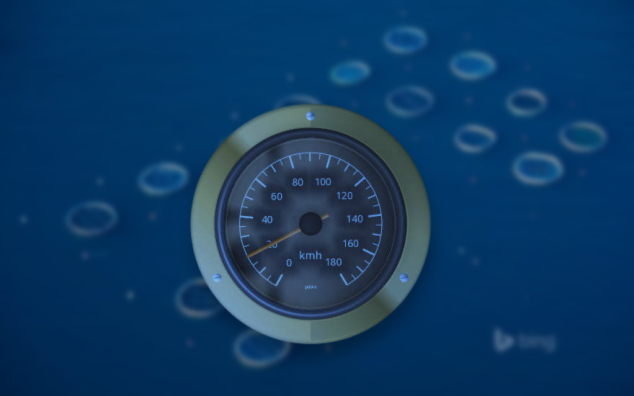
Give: 20; km/h
